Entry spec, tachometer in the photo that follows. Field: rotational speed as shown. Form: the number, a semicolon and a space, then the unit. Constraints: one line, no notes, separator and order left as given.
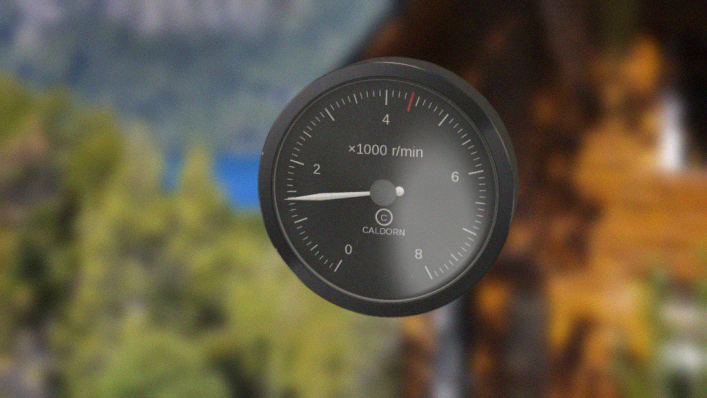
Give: 1400; rpm
